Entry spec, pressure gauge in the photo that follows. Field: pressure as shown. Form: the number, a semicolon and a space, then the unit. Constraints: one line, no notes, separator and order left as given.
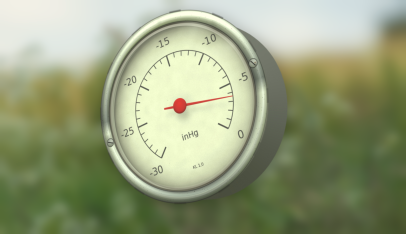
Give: -3.5; inHg
